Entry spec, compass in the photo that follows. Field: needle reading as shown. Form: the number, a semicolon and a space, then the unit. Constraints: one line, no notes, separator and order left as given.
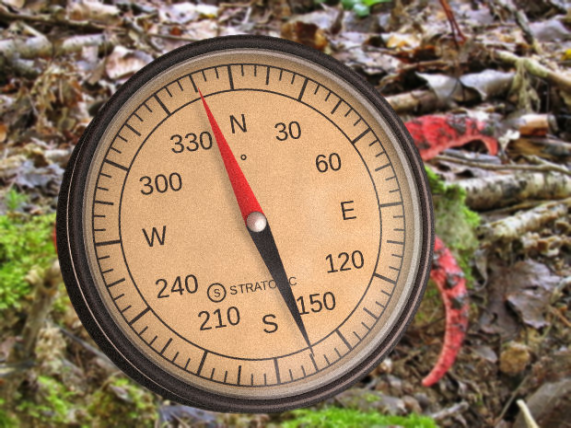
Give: 345; °
